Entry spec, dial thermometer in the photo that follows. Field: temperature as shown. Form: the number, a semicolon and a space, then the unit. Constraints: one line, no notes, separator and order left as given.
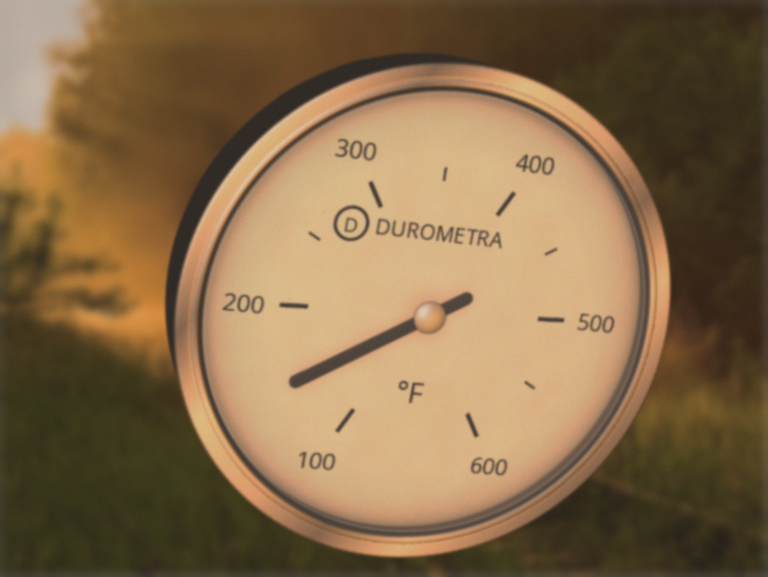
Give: 150; °F
